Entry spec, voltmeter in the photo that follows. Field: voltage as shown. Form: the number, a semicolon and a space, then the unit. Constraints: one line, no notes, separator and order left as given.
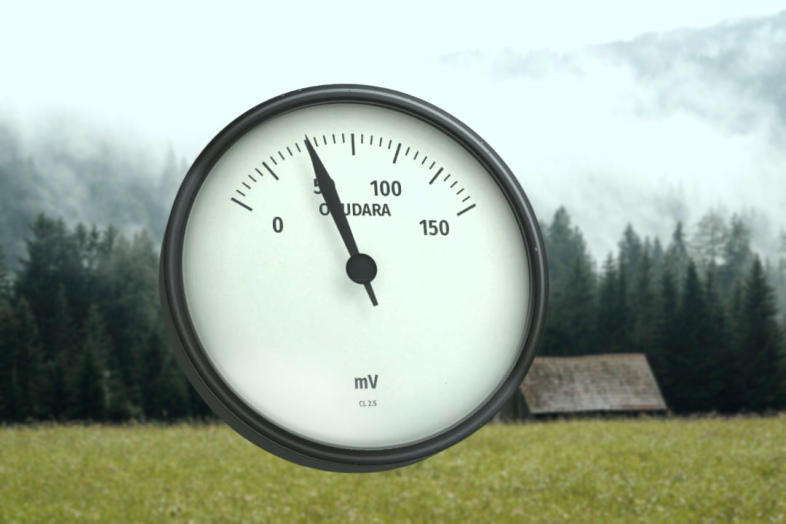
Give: 50; mV
